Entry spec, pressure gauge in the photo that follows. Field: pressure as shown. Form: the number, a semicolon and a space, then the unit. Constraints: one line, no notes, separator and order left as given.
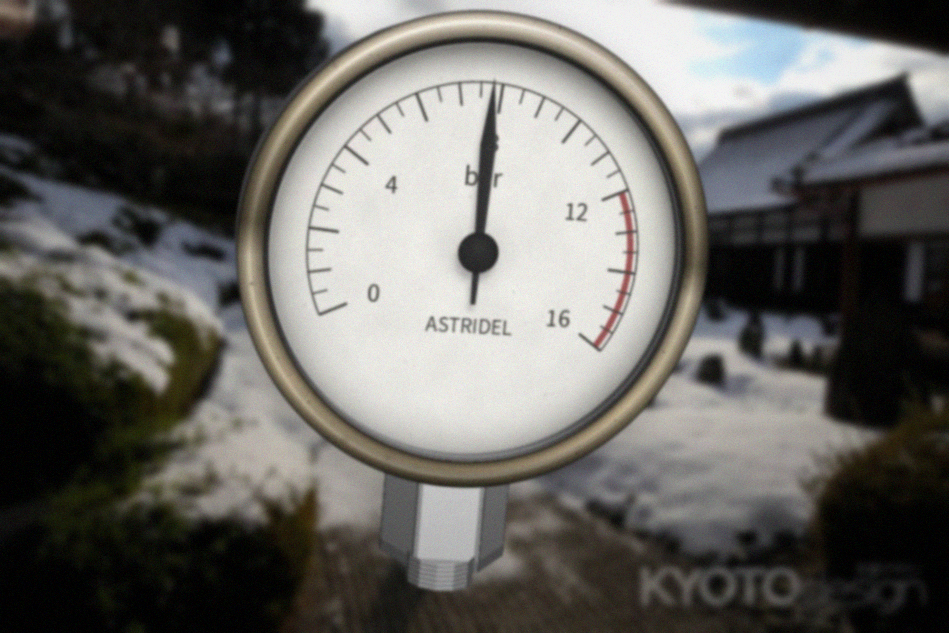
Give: 7.75; bar
